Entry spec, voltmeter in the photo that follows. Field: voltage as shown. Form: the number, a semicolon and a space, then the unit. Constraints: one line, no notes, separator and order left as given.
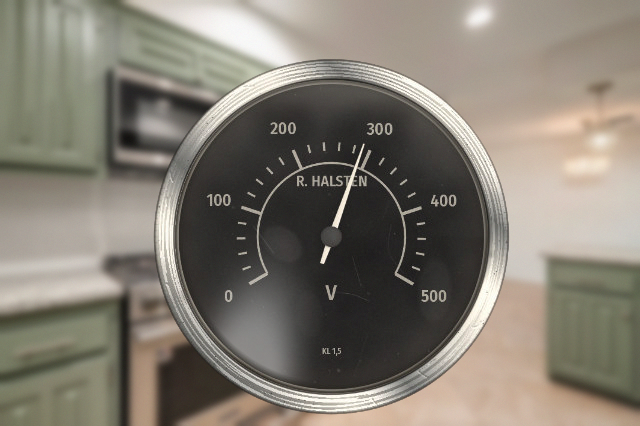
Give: 290; V
